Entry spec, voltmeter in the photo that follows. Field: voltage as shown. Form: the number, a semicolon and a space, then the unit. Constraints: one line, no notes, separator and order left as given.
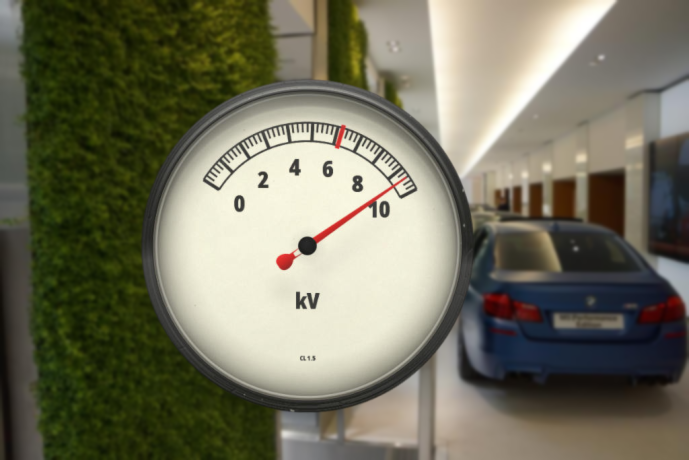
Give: 9.4; kV
